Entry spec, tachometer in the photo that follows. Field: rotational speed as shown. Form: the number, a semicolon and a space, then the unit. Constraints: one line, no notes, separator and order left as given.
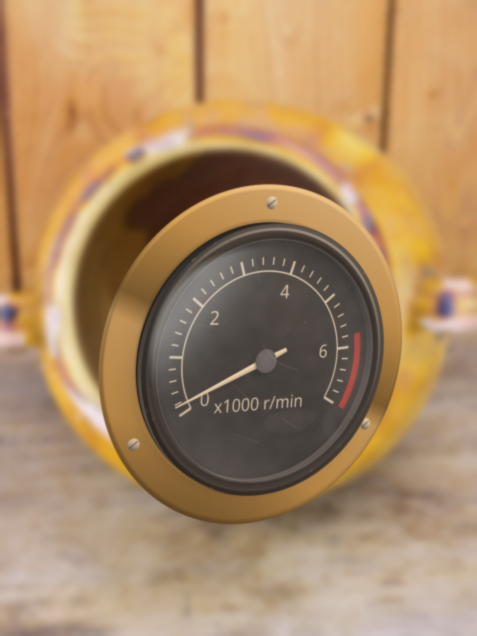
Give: 200; rpm
